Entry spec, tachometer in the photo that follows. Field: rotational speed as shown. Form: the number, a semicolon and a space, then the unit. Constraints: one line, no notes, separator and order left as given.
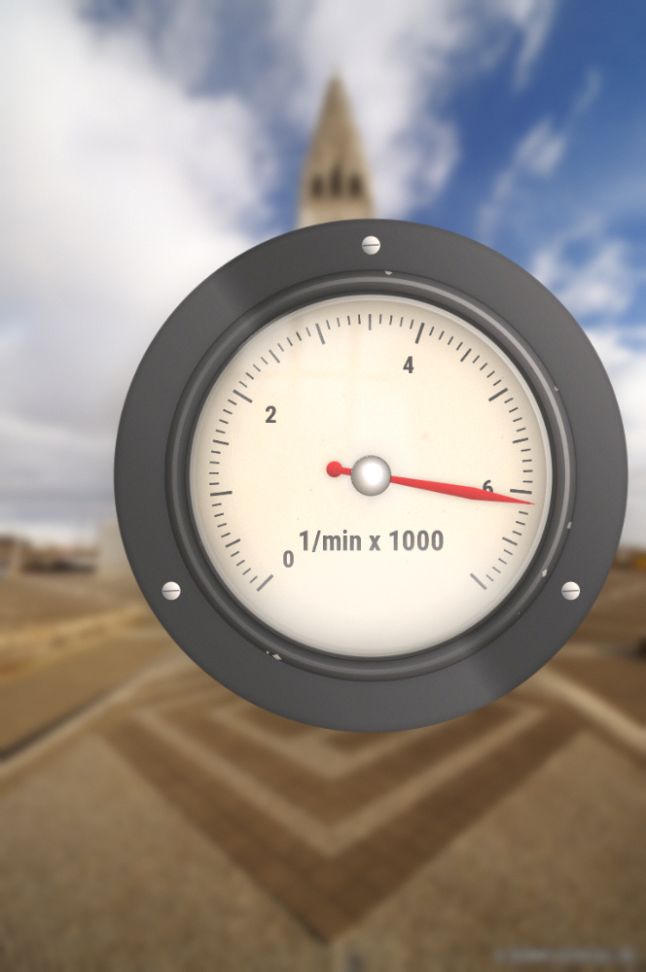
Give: 6100; rpm
